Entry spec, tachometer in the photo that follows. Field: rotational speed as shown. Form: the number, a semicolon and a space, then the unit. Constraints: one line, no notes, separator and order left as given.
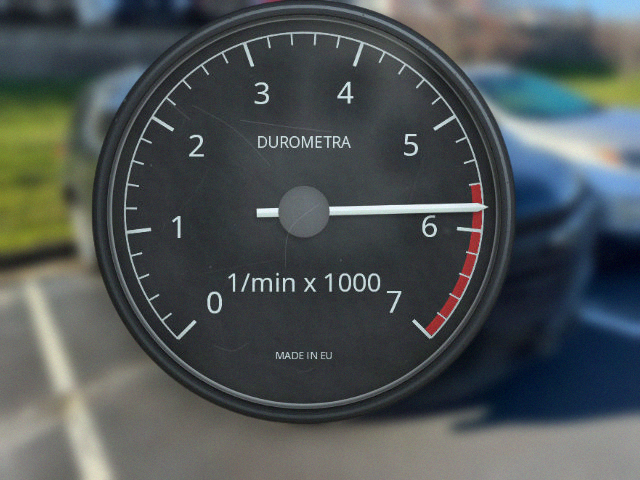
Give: 5800; rpm
